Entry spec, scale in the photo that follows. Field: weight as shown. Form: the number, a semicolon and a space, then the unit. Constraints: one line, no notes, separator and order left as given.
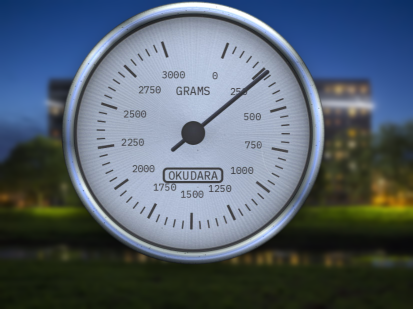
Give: 275; g
